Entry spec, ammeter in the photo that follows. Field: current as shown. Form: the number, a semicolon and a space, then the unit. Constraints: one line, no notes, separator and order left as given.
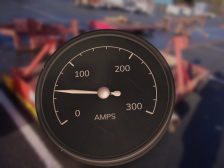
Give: 50; A
